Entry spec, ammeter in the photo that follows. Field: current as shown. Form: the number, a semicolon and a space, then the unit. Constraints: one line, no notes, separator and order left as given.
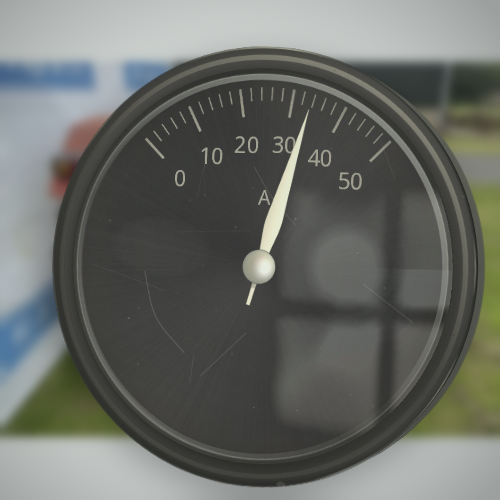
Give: 34; A
